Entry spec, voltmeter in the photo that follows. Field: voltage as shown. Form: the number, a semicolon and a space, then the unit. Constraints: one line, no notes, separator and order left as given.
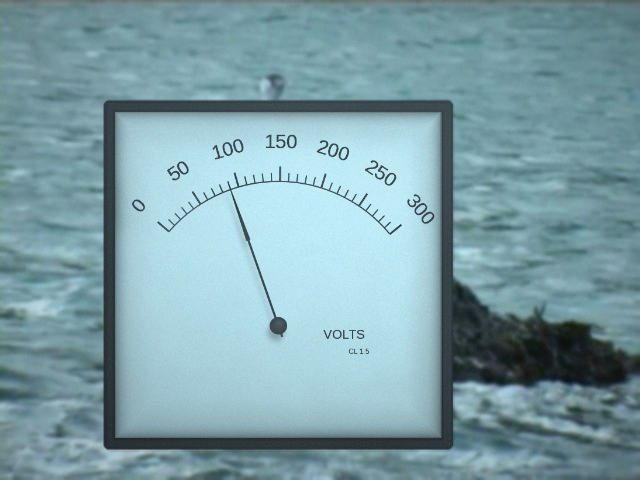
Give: 90; V
